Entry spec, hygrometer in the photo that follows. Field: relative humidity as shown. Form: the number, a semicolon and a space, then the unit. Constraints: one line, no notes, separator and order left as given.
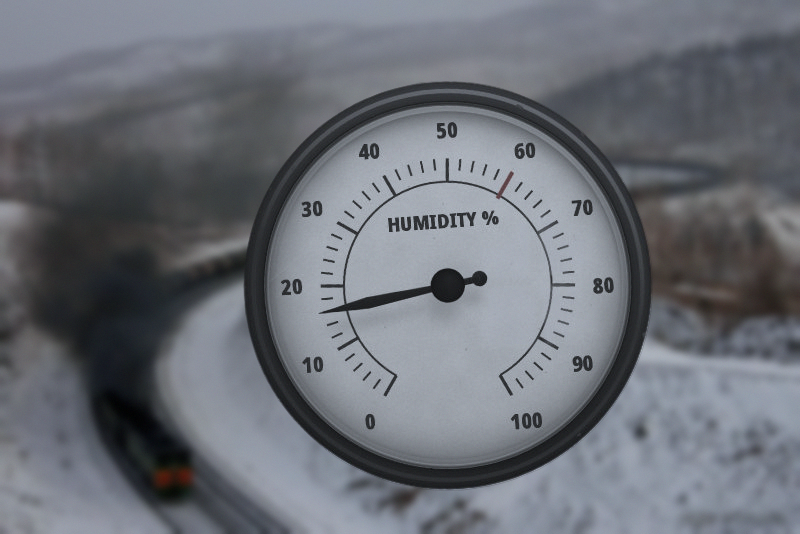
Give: 16; %
